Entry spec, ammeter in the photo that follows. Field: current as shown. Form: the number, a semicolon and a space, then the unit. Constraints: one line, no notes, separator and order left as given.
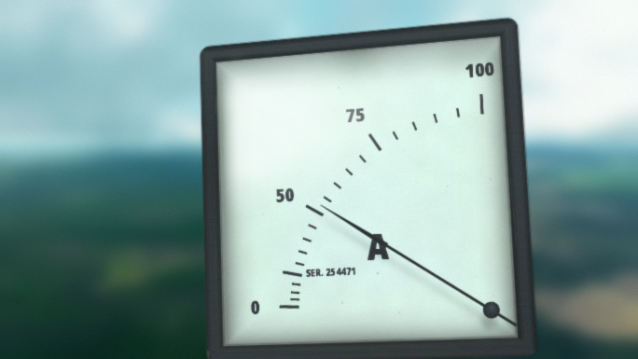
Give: 52.5; A
